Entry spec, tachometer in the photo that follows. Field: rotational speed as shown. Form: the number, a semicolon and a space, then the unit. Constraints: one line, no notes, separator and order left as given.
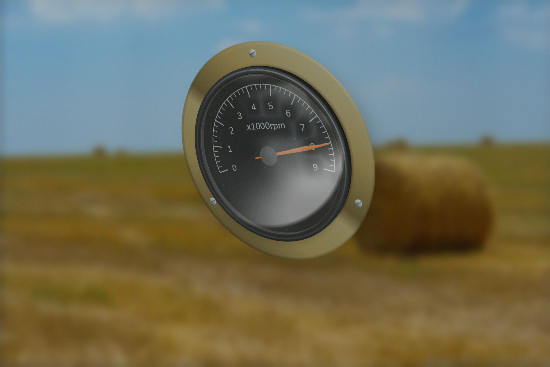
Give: 8000; rpm
